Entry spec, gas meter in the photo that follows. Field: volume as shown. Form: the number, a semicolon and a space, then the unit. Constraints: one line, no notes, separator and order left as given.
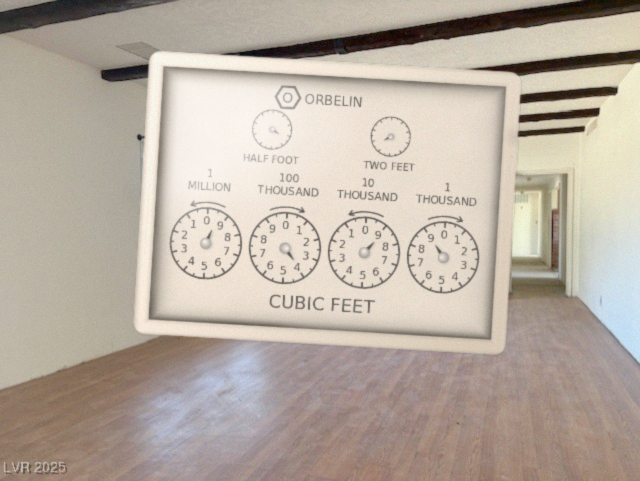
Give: 938900; ft³
